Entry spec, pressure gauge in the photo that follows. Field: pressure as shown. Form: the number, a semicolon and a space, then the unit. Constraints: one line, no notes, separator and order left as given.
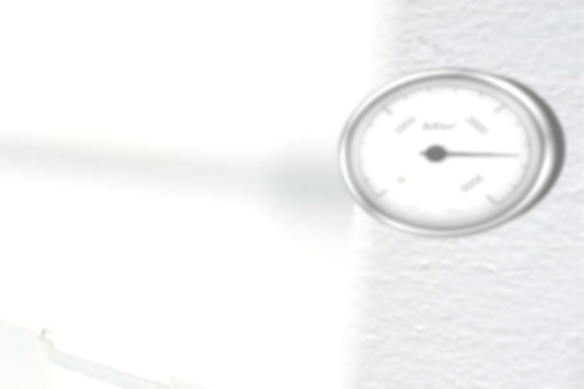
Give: 2500; psi
